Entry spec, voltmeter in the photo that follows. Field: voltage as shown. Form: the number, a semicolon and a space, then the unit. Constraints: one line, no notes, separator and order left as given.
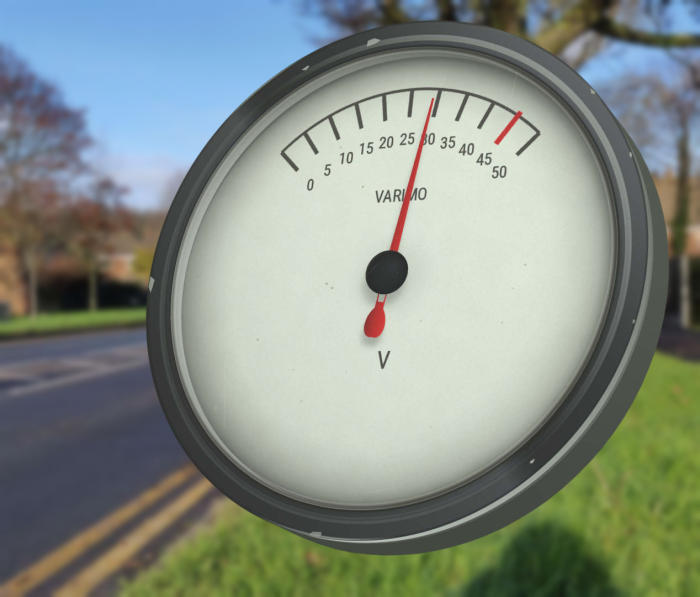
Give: 30; V
